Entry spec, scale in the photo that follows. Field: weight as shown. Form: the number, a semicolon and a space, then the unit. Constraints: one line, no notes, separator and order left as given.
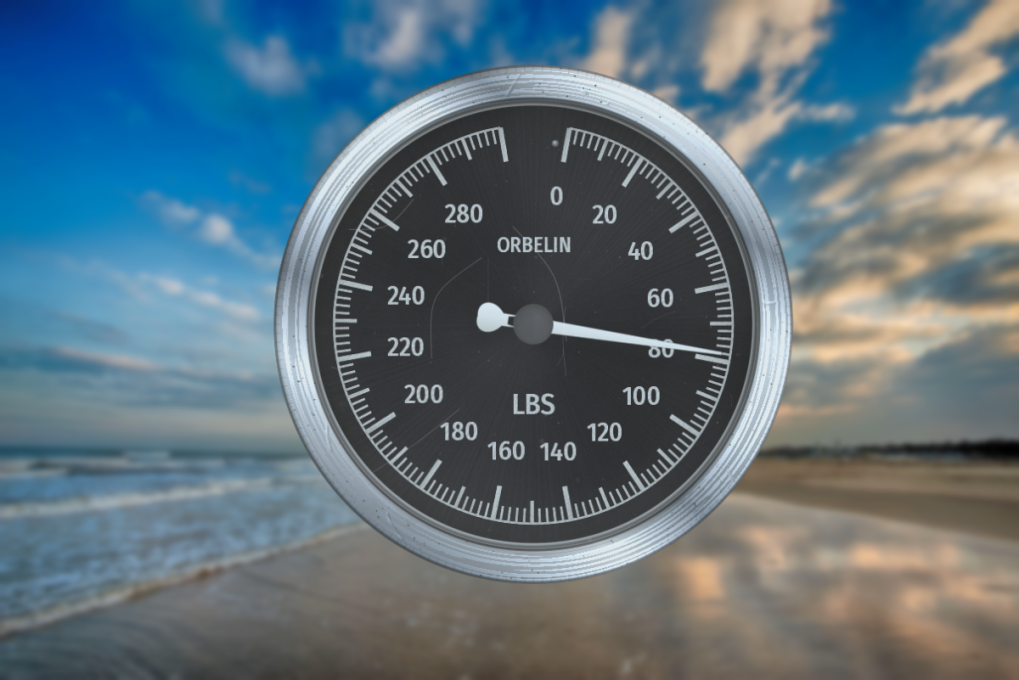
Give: 78; lb
